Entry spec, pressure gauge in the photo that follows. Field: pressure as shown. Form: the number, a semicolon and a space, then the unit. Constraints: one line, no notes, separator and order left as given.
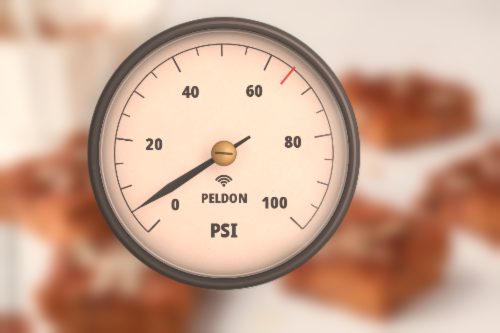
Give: 5; psi
